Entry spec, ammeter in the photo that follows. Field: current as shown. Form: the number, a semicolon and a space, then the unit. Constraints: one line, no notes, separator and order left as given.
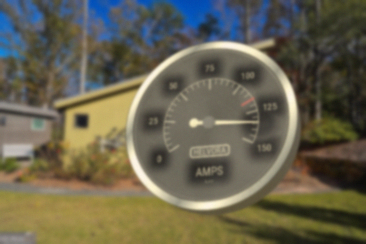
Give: 135; A
